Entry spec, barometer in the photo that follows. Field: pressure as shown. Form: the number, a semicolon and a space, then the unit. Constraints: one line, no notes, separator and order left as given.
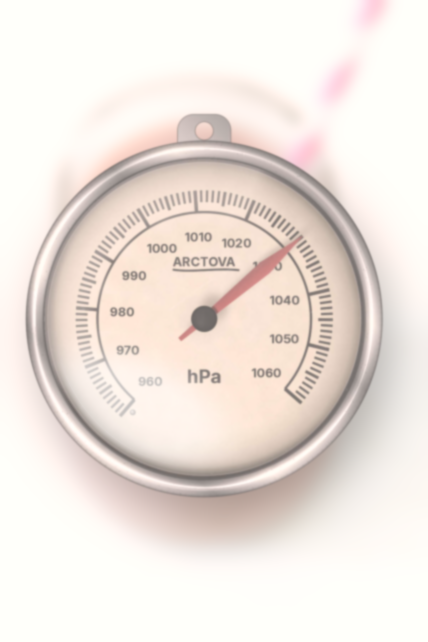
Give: 1030; hPa
